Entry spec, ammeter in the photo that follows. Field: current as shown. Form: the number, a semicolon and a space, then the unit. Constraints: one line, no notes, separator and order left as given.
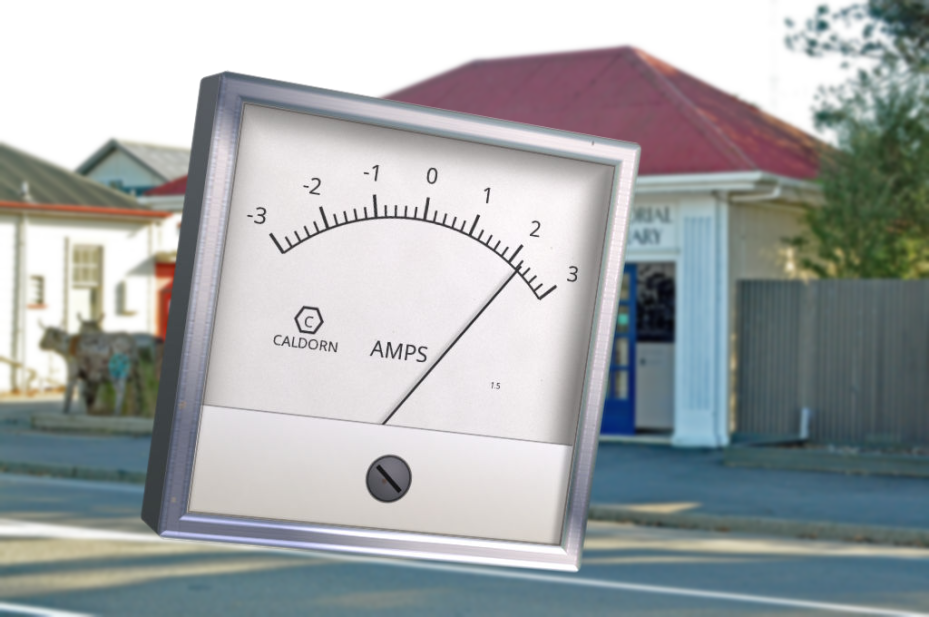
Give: 2.2; A
